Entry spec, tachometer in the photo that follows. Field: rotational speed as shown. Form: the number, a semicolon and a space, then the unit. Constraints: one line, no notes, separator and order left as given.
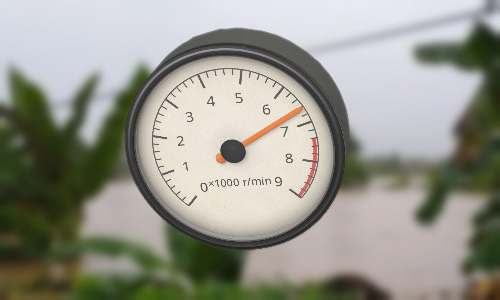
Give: 6600; rpm
